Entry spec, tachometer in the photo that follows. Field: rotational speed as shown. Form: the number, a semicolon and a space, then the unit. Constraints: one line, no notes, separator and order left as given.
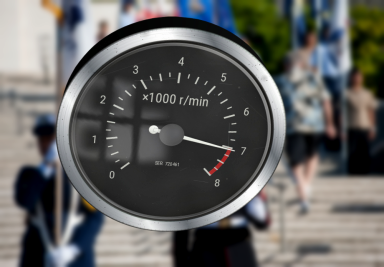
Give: 7000; rpm
